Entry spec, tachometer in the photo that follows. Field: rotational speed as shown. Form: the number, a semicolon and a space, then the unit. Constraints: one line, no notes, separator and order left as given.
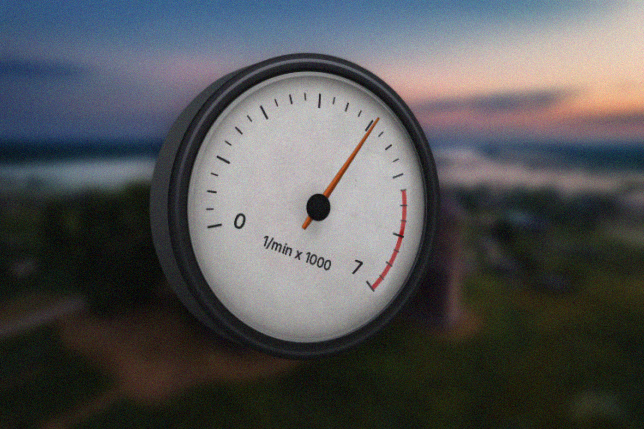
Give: 4000; rpm
